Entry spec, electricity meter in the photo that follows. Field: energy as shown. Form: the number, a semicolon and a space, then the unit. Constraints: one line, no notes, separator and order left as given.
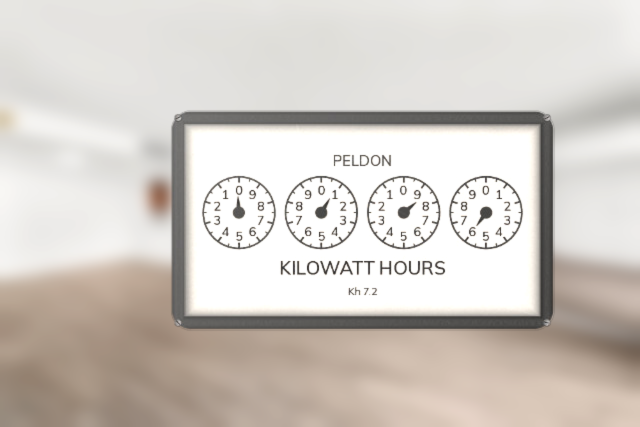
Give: 86; kWh
